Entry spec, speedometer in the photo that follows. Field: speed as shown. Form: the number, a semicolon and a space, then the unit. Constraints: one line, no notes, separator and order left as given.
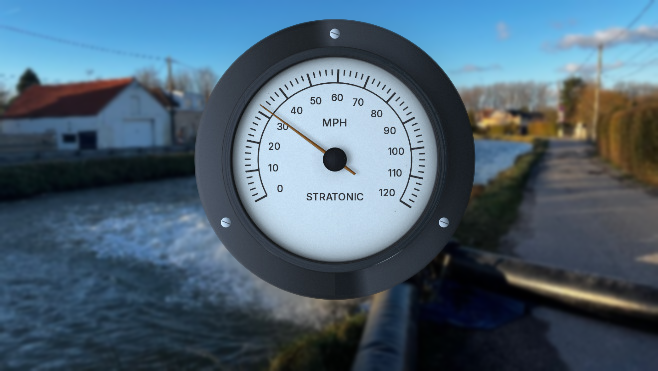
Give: 32; mph
